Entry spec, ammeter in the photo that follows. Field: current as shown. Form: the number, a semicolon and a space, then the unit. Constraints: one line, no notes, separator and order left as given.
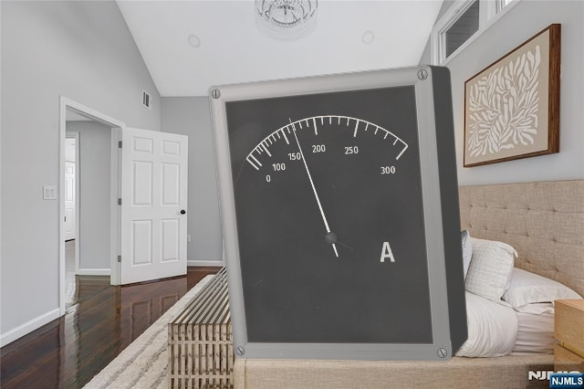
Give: 170; A
